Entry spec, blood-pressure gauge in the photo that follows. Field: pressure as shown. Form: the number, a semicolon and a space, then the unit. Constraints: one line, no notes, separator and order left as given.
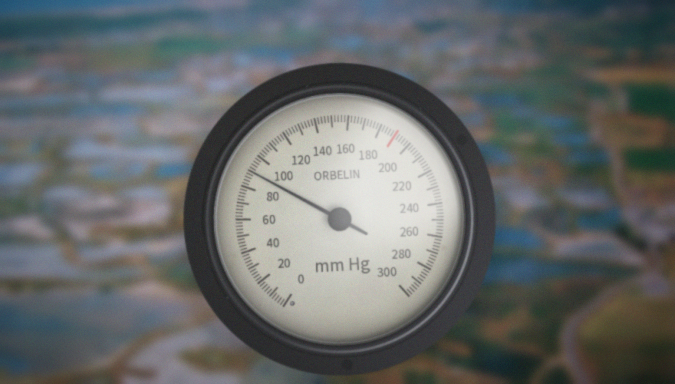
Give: 90; mmHg
